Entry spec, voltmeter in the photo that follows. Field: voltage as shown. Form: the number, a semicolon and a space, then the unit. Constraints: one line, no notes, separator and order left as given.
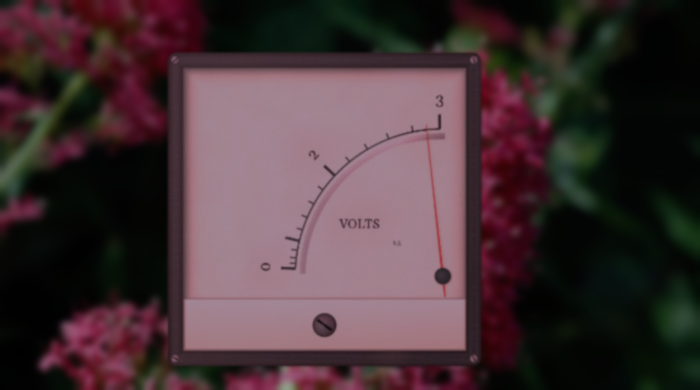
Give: 2.9; V
